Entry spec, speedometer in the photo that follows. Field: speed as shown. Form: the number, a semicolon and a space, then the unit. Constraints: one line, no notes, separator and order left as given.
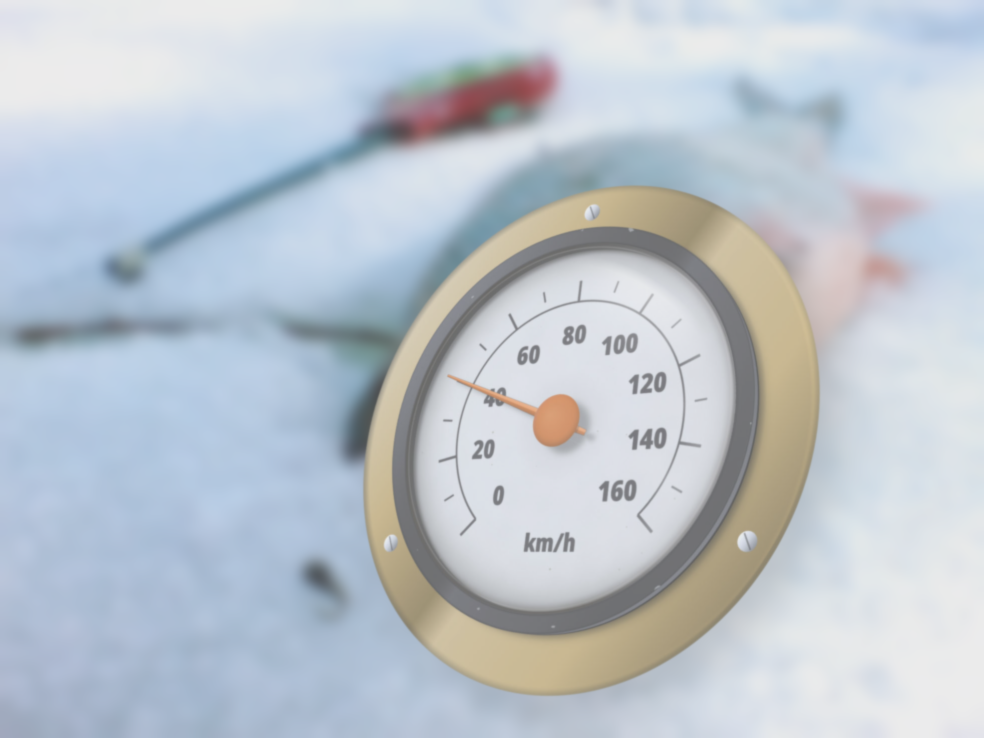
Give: 40; km/h
